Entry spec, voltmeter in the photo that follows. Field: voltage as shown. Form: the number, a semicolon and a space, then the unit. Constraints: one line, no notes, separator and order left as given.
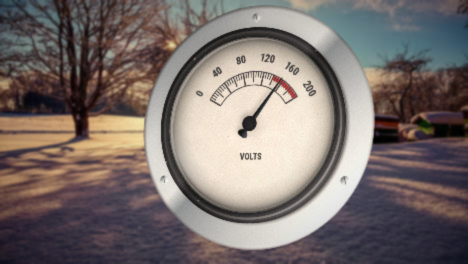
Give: 160; V
